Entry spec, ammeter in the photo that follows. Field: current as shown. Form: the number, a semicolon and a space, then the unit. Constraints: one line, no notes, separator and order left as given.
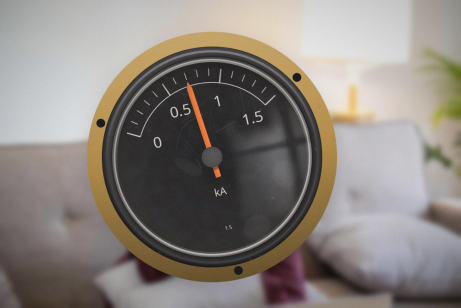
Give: 0.7; kA
